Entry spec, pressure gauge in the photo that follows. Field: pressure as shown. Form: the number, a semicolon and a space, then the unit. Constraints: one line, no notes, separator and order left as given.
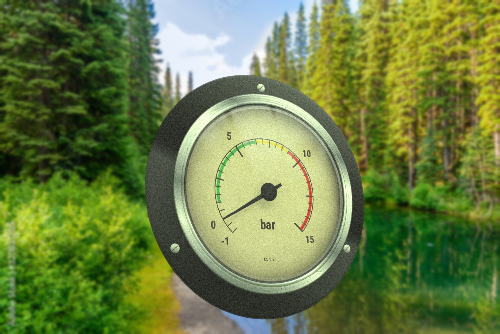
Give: 0; bar
